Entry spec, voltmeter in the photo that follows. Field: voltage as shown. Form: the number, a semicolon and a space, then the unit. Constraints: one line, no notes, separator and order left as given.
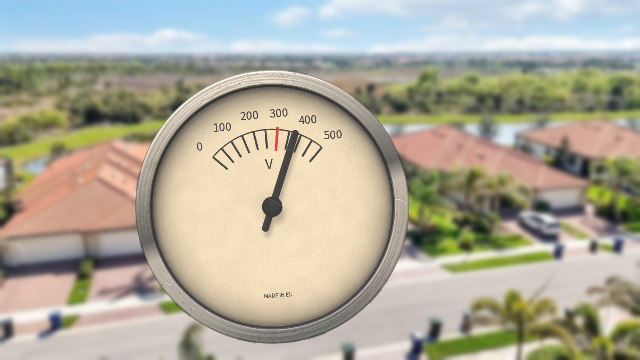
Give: 375; V
